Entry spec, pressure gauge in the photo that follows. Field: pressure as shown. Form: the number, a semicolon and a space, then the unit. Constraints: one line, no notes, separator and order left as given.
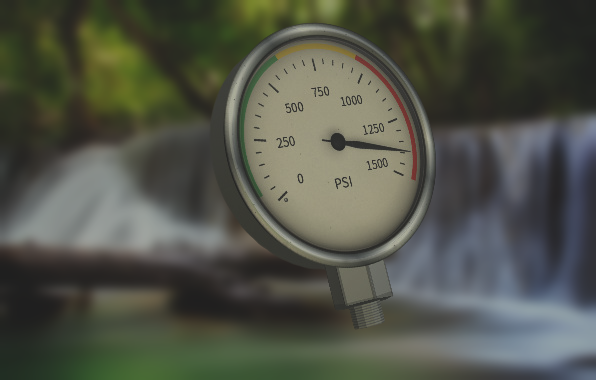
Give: 1400; psi
